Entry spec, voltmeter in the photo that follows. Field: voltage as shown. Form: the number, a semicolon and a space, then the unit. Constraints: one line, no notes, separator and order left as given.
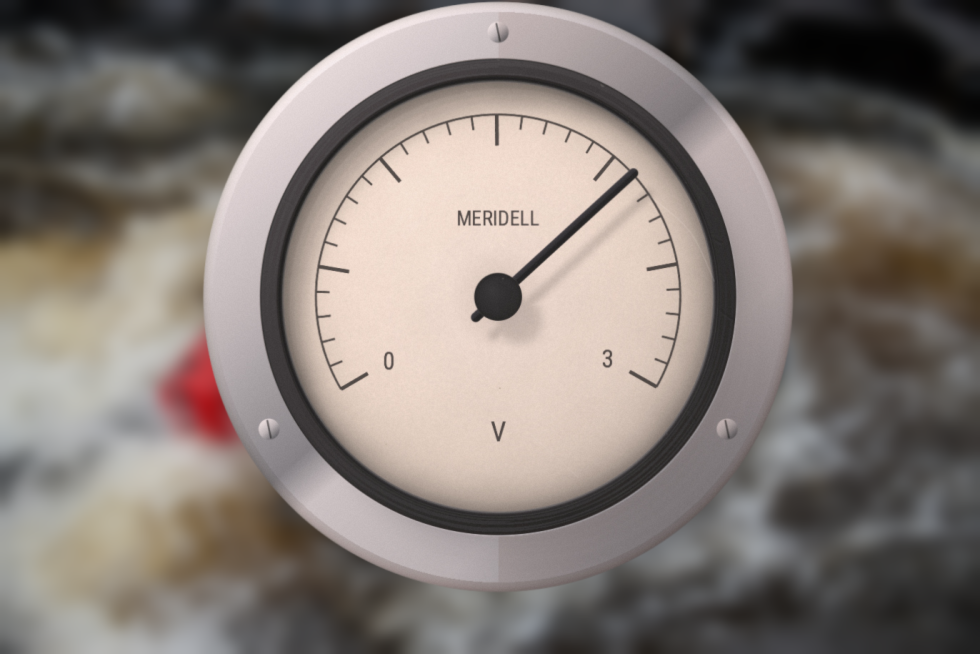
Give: 2.1; V
